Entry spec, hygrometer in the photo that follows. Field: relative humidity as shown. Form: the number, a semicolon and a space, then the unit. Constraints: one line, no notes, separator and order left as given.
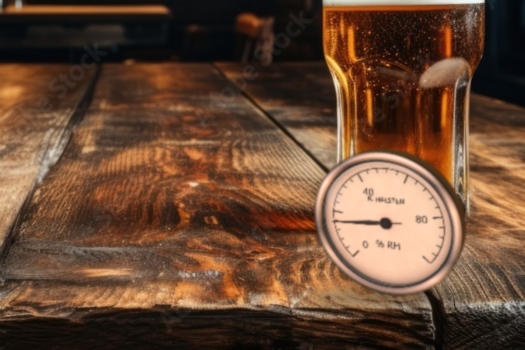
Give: 16; %
